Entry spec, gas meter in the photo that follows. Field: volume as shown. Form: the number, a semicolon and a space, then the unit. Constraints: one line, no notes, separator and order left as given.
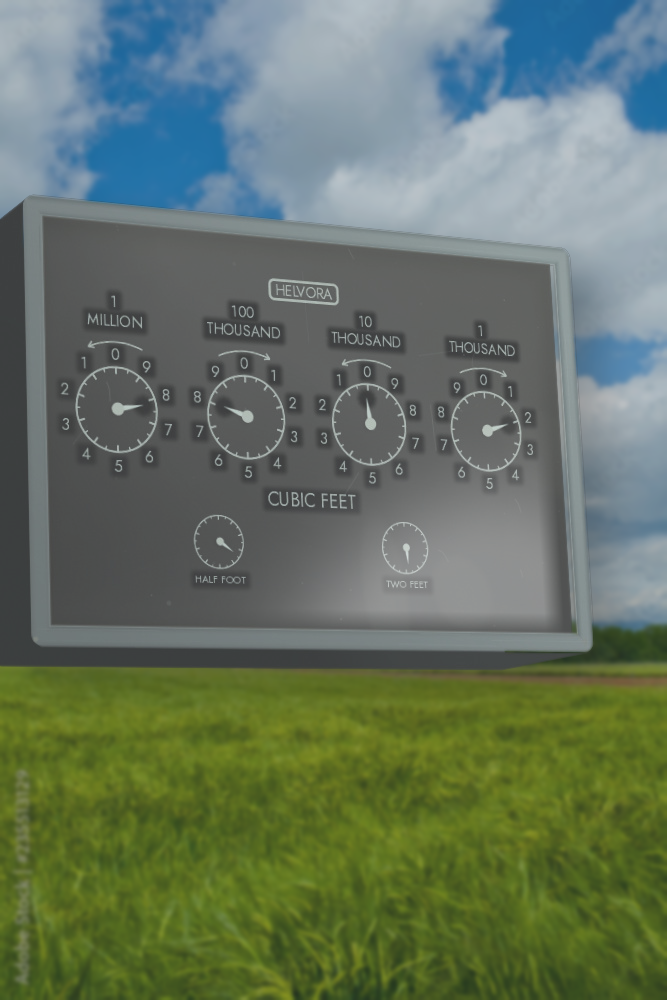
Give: 780200; ft³
